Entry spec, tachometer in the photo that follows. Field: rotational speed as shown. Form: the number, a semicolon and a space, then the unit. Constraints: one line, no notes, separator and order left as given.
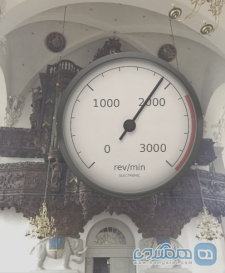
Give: 1900; rpm
